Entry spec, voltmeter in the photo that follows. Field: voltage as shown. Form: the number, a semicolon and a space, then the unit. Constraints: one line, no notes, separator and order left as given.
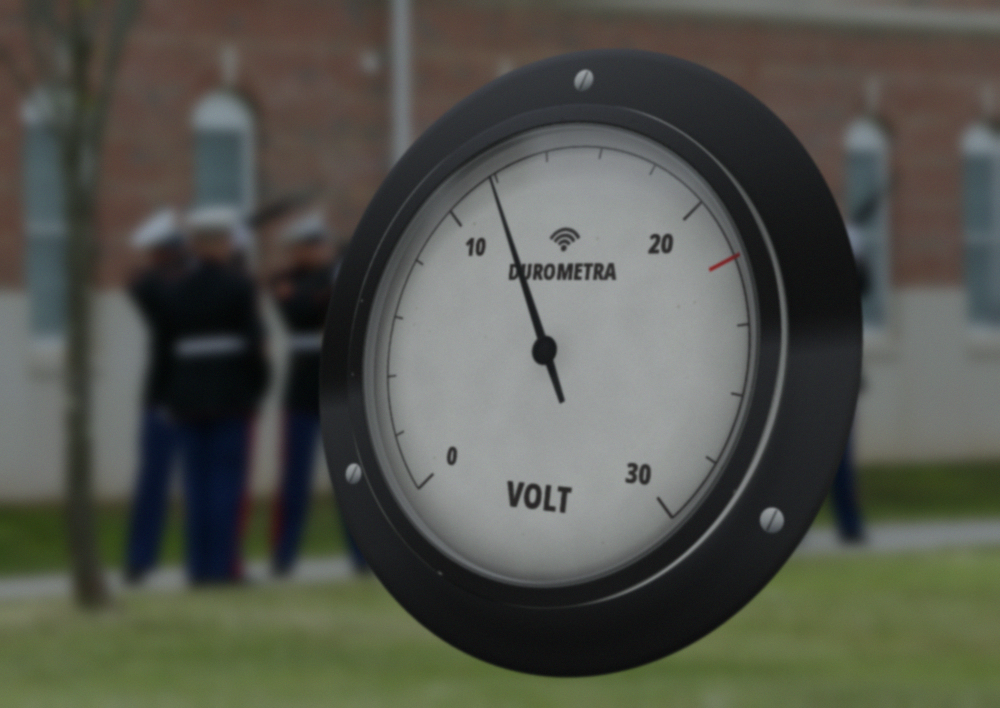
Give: 12; V
